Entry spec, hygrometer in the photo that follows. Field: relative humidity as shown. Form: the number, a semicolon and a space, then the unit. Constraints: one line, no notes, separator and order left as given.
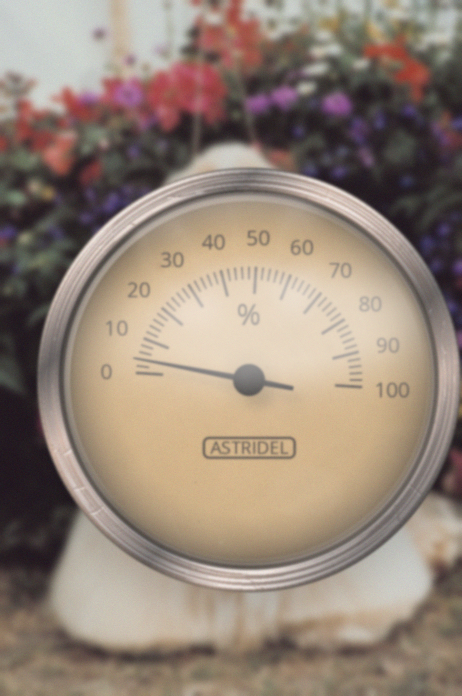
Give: 4; %
